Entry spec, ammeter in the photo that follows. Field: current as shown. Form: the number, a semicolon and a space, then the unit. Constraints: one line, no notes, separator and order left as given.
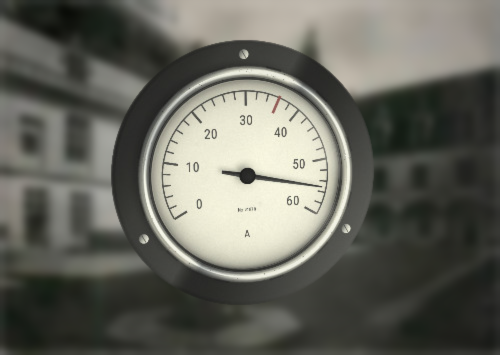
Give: 55; A
